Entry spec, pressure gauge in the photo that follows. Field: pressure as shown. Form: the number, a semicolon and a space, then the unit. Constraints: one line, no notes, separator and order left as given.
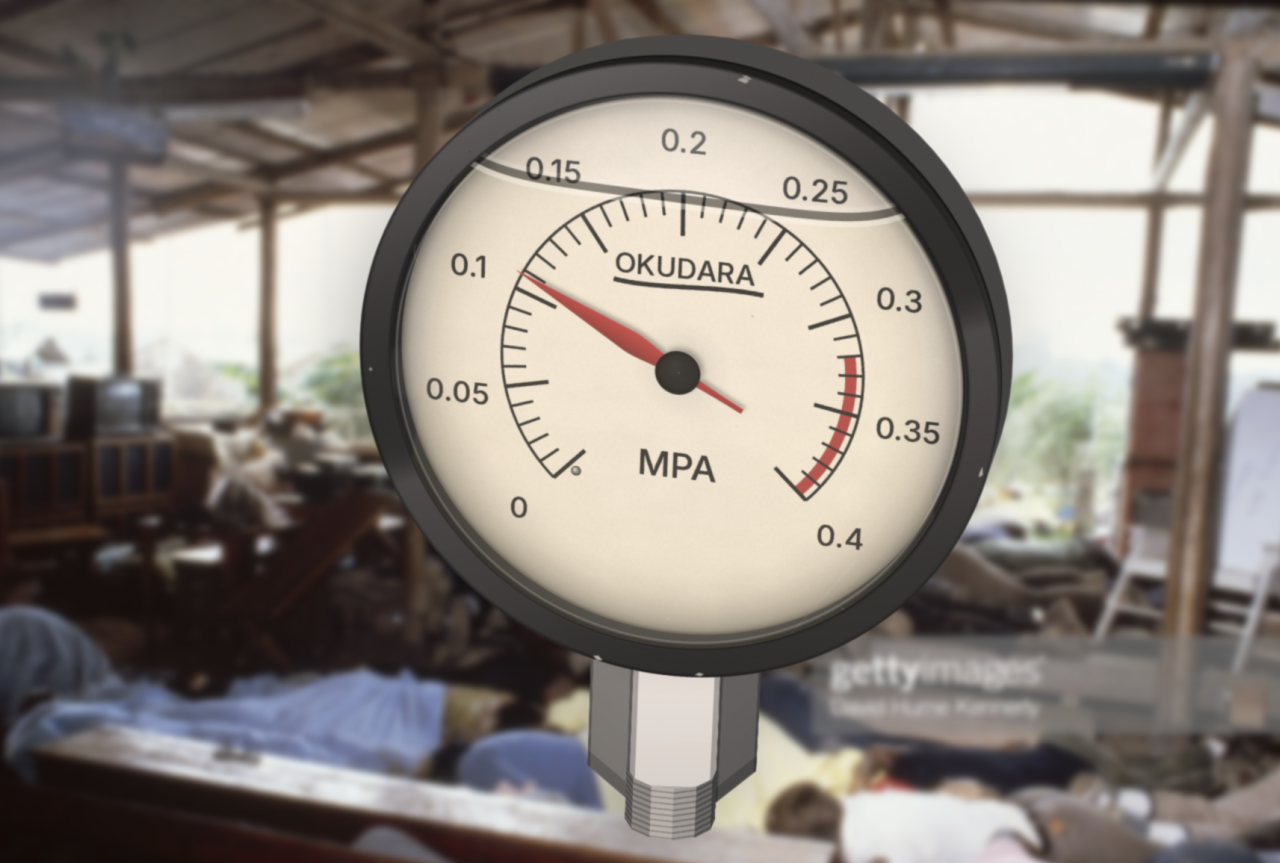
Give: 0.11; MPa
